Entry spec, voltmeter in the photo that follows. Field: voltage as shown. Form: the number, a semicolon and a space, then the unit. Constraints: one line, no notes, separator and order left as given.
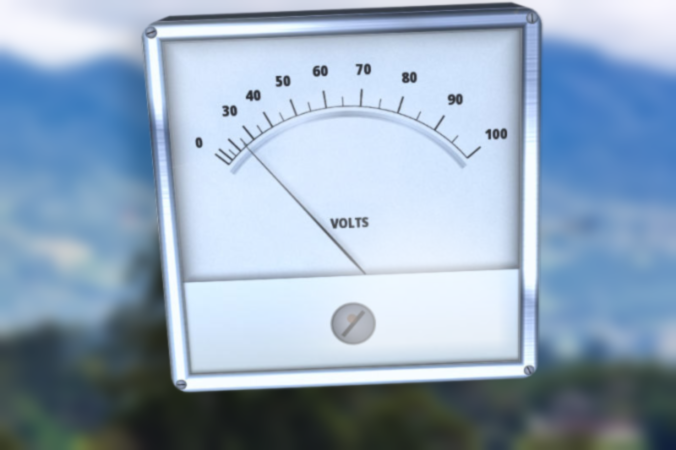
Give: 25; V
